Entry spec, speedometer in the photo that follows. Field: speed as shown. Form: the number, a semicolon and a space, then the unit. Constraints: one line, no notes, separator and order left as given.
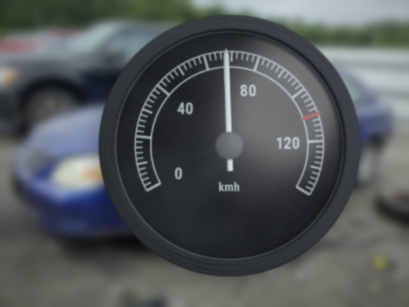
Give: 68; km/h
